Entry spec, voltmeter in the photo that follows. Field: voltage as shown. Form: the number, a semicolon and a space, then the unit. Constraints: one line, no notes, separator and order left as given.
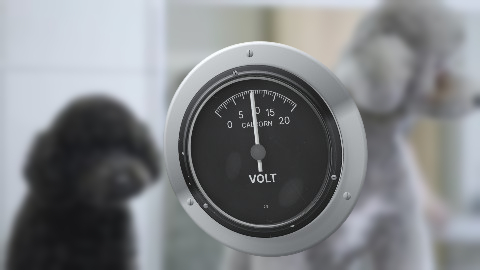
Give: 10; V
